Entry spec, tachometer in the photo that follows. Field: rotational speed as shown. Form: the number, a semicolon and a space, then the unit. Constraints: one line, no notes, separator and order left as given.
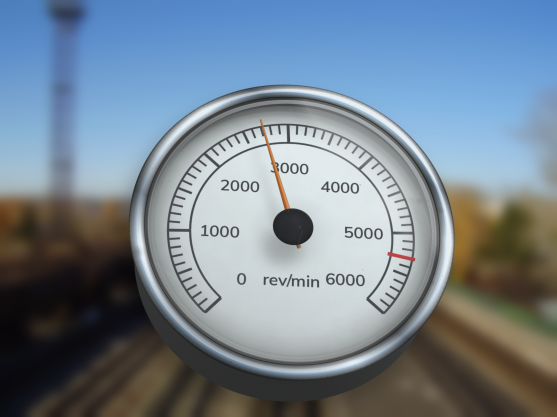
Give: 2700; rpm
